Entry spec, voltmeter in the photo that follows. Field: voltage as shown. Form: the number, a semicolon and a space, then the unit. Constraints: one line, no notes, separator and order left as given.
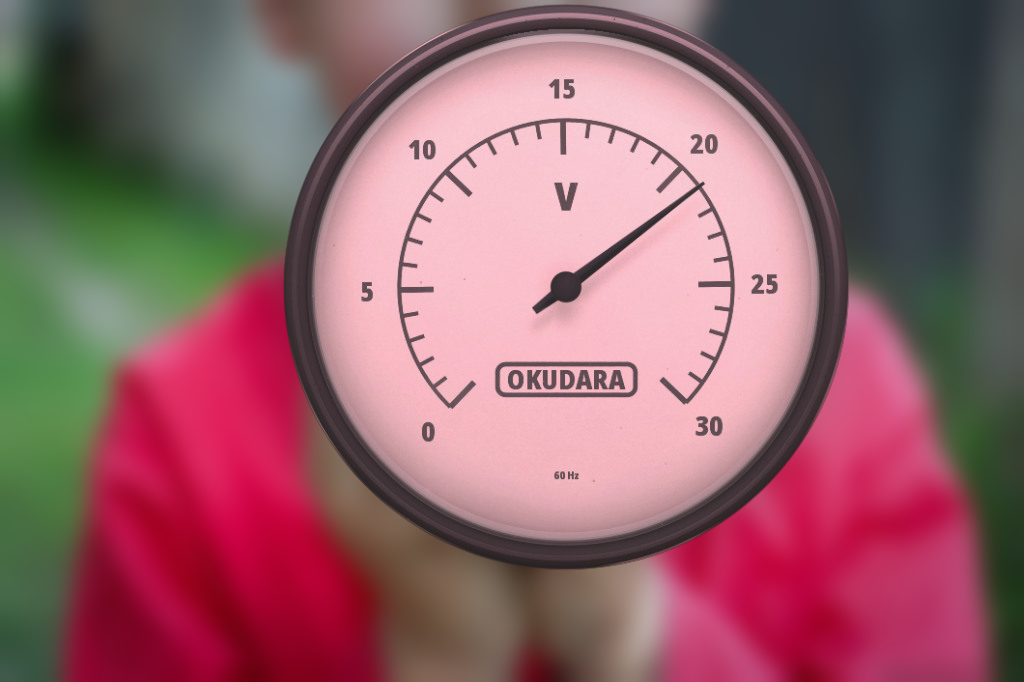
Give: 21; V
